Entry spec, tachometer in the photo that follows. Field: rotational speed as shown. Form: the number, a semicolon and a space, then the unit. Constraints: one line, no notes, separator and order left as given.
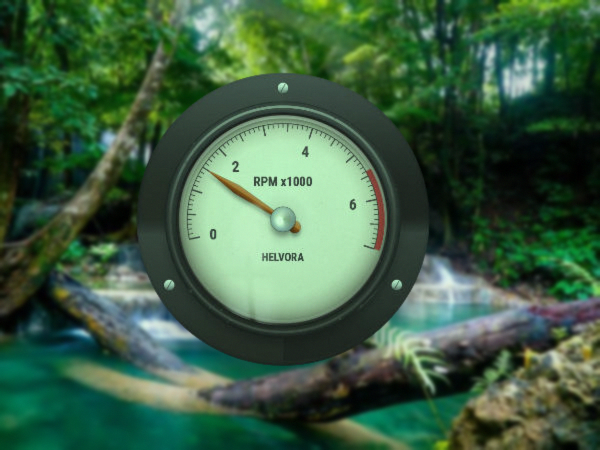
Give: 1500; rpm
